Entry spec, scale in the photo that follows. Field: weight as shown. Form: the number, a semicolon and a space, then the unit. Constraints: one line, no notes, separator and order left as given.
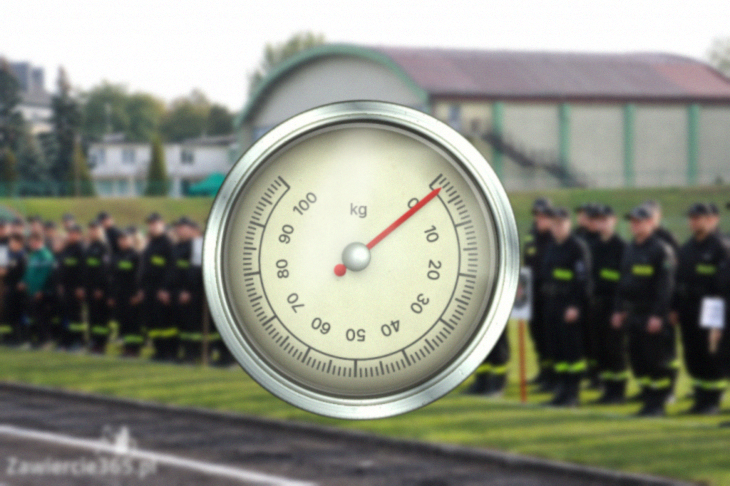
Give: 2; kg
